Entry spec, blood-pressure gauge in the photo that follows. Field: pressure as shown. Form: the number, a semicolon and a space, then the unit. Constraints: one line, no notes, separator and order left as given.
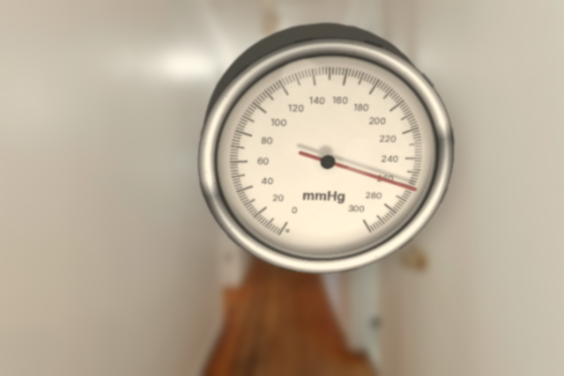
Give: 260; mmHg
